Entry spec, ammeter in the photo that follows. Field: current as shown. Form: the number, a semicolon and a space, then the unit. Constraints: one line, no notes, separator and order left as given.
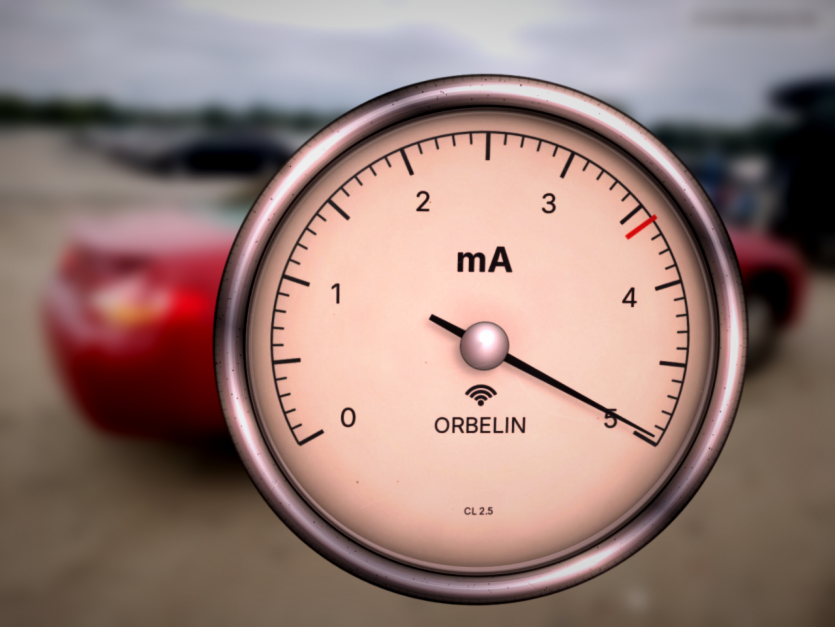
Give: 4.95; mA
